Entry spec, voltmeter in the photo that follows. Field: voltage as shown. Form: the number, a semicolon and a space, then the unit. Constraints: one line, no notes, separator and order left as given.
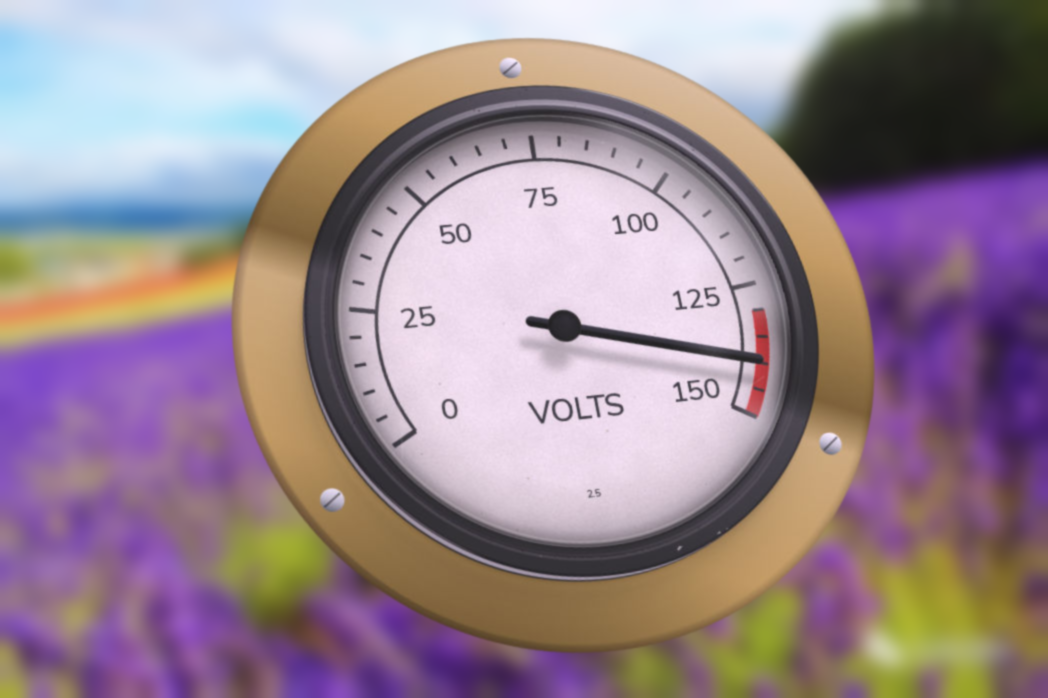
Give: 140; V
